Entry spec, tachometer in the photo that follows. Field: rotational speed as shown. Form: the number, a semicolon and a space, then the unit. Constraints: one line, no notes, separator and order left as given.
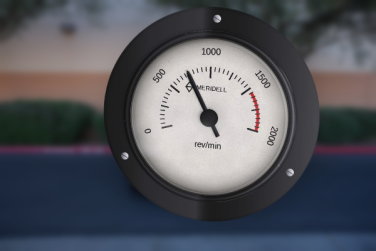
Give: 750; rpm
